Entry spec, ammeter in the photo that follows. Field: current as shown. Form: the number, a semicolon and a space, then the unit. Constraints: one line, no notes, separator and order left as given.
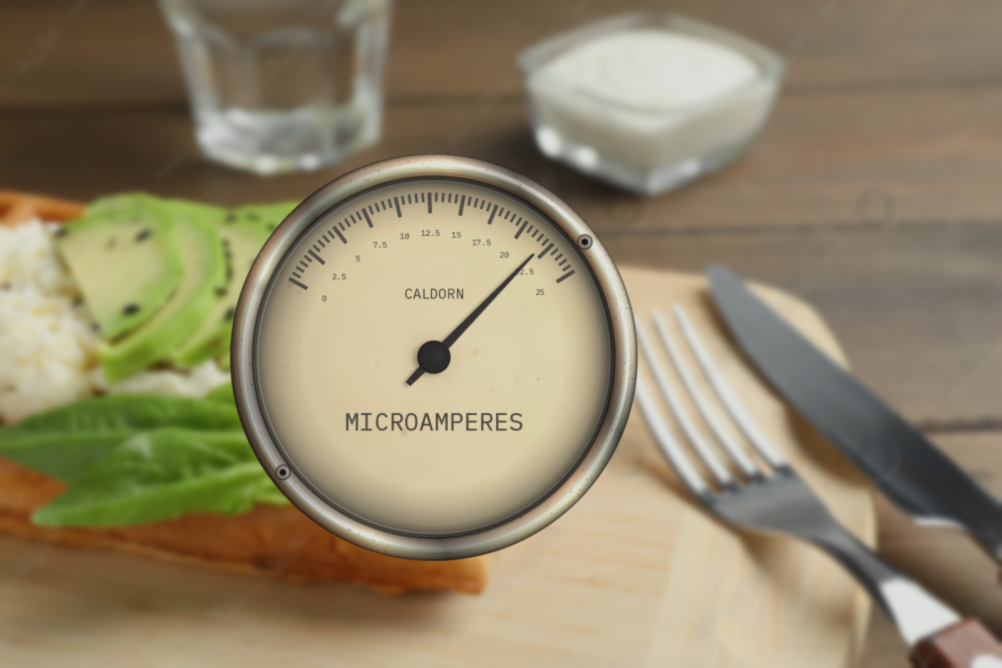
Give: 22; µA
